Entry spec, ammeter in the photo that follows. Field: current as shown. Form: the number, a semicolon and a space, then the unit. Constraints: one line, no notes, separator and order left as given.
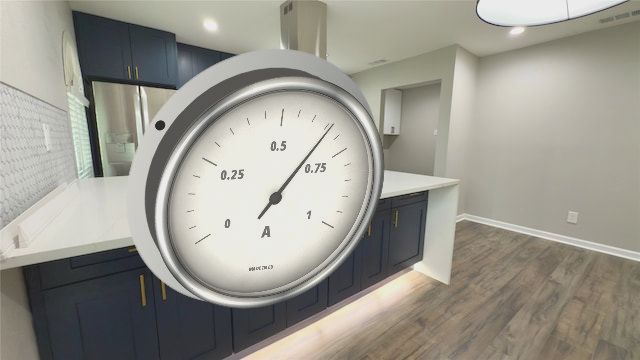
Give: 0.65; A
